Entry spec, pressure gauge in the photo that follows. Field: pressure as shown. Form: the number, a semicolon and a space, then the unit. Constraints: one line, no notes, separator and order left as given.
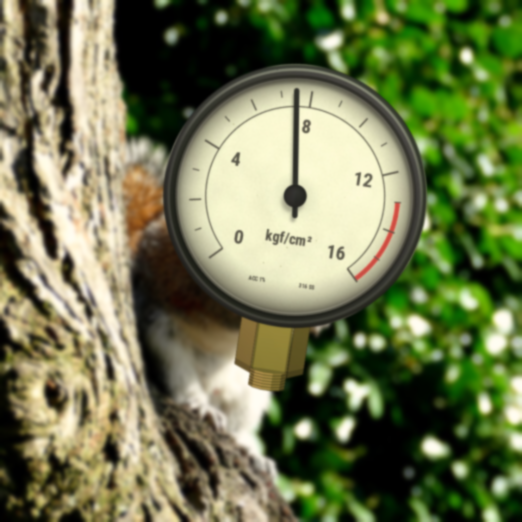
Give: 7.5; kg/cm²
